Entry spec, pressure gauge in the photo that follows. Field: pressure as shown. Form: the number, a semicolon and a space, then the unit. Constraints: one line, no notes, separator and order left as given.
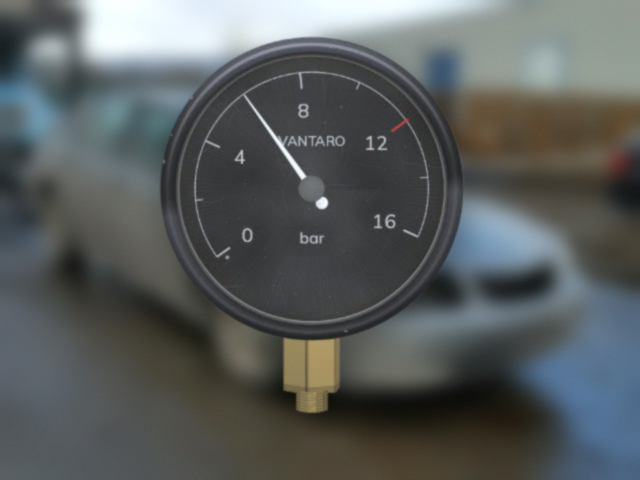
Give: 6; bar
